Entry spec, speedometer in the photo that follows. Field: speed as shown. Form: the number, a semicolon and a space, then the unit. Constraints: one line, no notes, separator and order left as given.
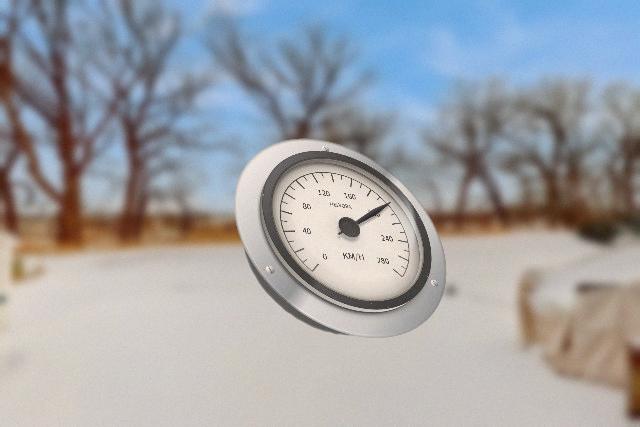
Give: 200; km/h
